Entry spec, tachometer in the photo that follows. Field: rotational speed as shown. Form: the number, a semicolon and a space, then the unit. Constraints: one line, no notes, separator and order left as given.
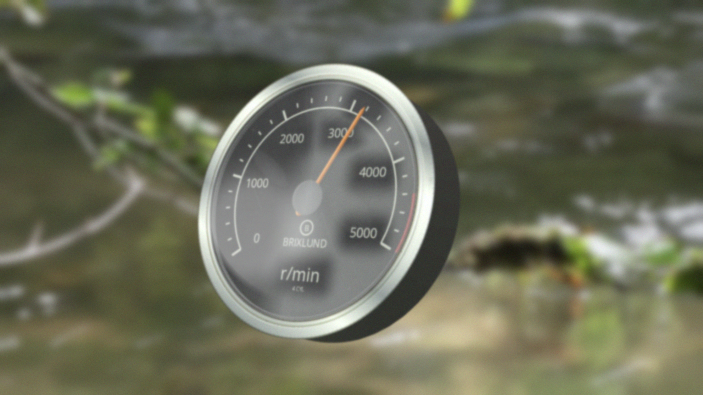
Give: 3200; rpm
